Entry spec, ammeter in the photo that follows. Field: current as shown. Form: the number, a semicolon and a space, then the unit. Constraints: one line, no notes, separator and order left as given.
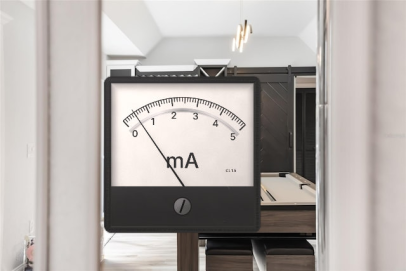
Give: 0.5; mA
